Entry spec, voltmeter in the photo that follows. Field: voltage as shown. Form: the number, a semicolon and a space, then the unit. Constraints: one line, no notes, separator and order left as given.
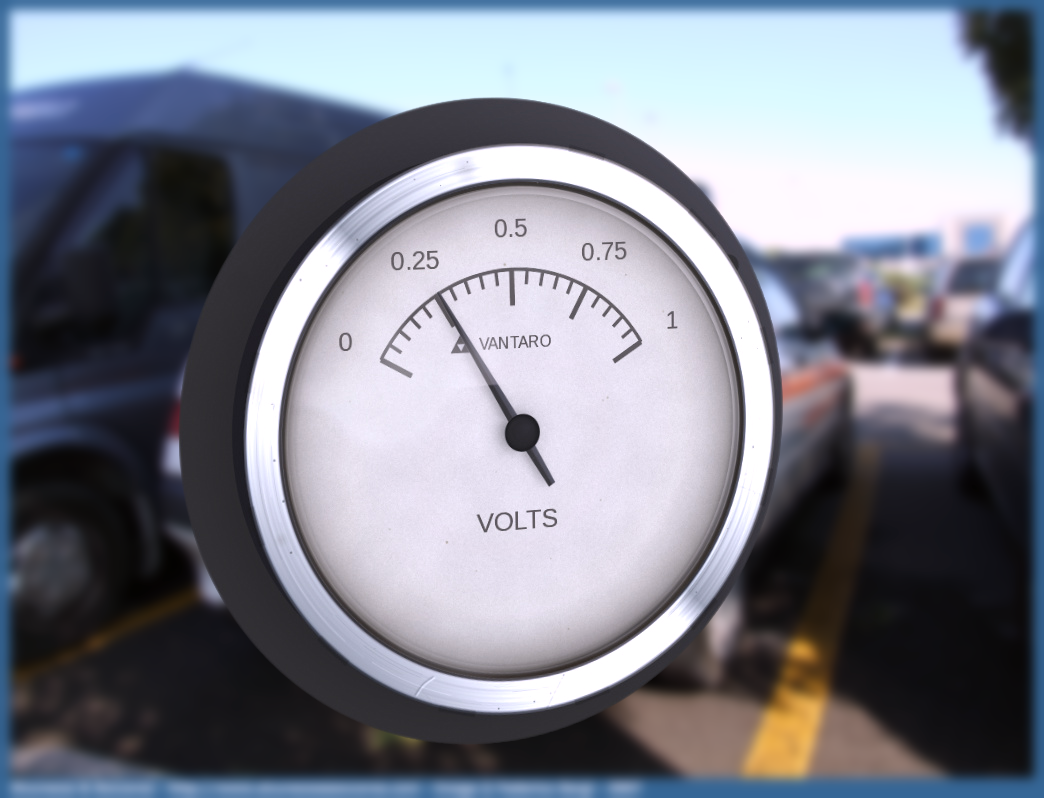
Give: 0.25; V
